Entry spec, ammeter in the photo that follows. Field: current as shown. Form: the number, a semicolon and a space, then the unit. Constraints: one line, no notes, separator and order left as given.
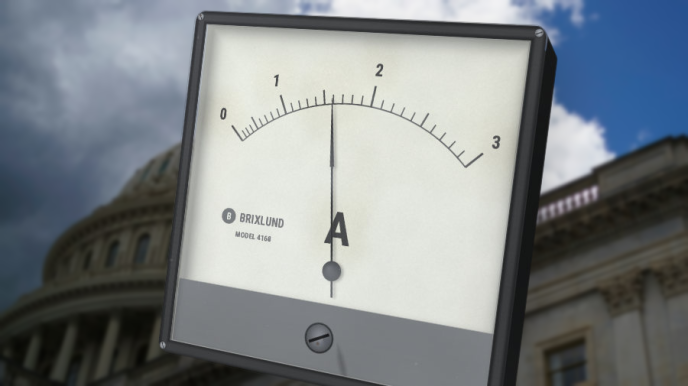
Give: 1.6; A
